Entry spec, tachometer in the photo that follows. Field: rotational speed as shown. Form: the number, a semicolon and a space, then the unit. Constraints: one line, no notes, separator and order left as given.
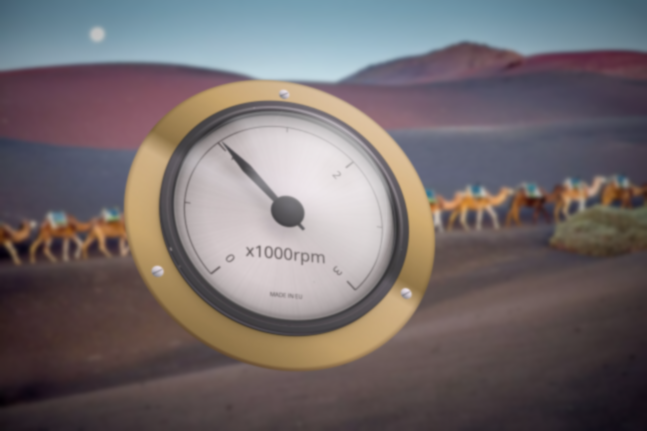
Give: 1000; rpm
